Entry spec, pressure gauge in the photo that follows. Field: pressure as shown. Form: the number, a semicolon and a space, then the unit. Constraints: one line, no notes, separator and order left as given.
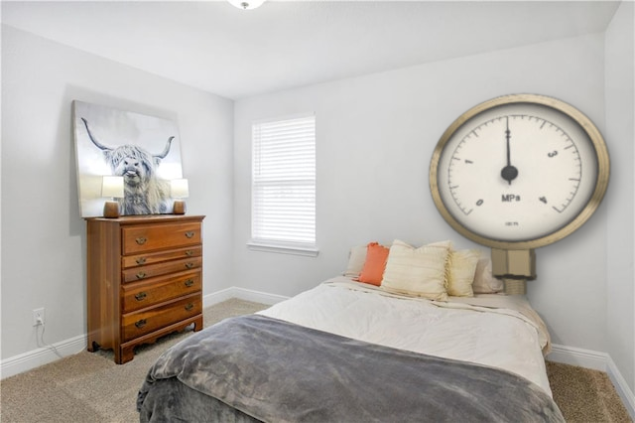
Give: 2; MPa
